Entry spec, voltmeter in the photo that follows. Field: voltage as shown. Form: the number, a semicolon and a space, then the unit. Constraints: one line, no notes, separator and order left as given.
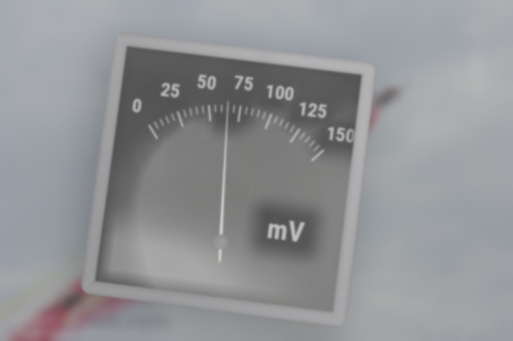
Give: 65; mV
